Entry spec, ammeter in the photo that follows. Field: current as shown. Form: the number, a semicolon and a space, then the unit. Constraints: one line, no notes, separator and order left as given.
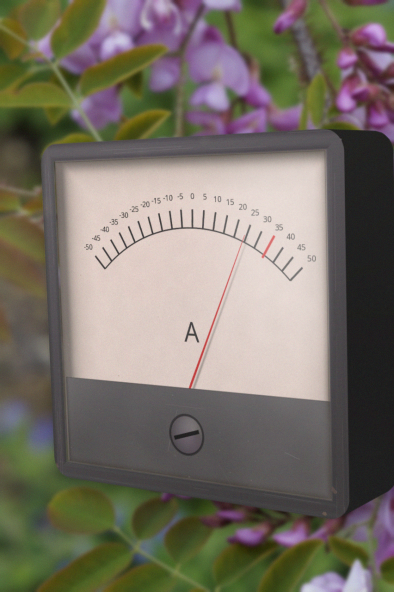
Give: 25; A
